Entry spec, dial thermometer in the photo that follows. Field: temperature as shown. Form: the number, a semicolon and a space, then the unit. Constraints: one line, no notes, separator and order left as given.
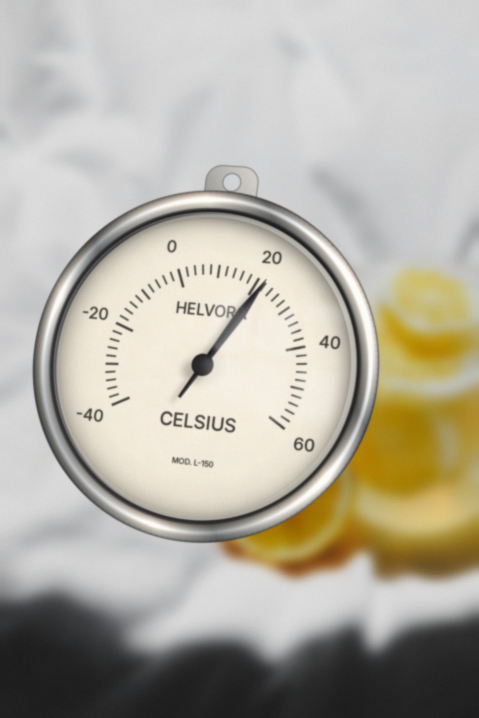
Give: 22; °C
